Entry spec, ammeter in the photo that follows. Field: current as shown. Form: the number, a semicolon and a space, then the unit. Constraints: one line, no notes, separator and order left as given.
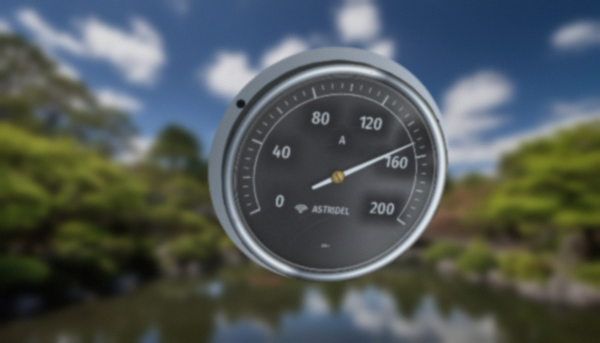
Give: 150; A
